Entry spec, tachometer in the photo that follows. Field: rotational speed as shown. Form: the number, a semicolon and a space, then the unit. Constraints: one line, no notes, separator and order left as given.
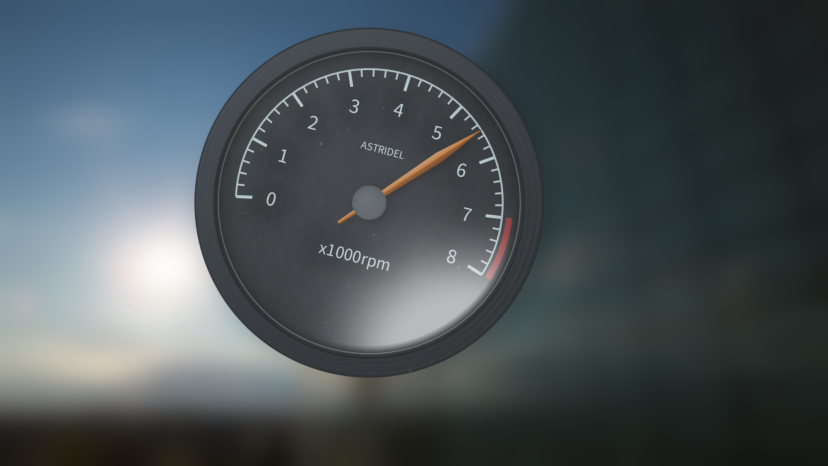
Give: 5500; rpm
